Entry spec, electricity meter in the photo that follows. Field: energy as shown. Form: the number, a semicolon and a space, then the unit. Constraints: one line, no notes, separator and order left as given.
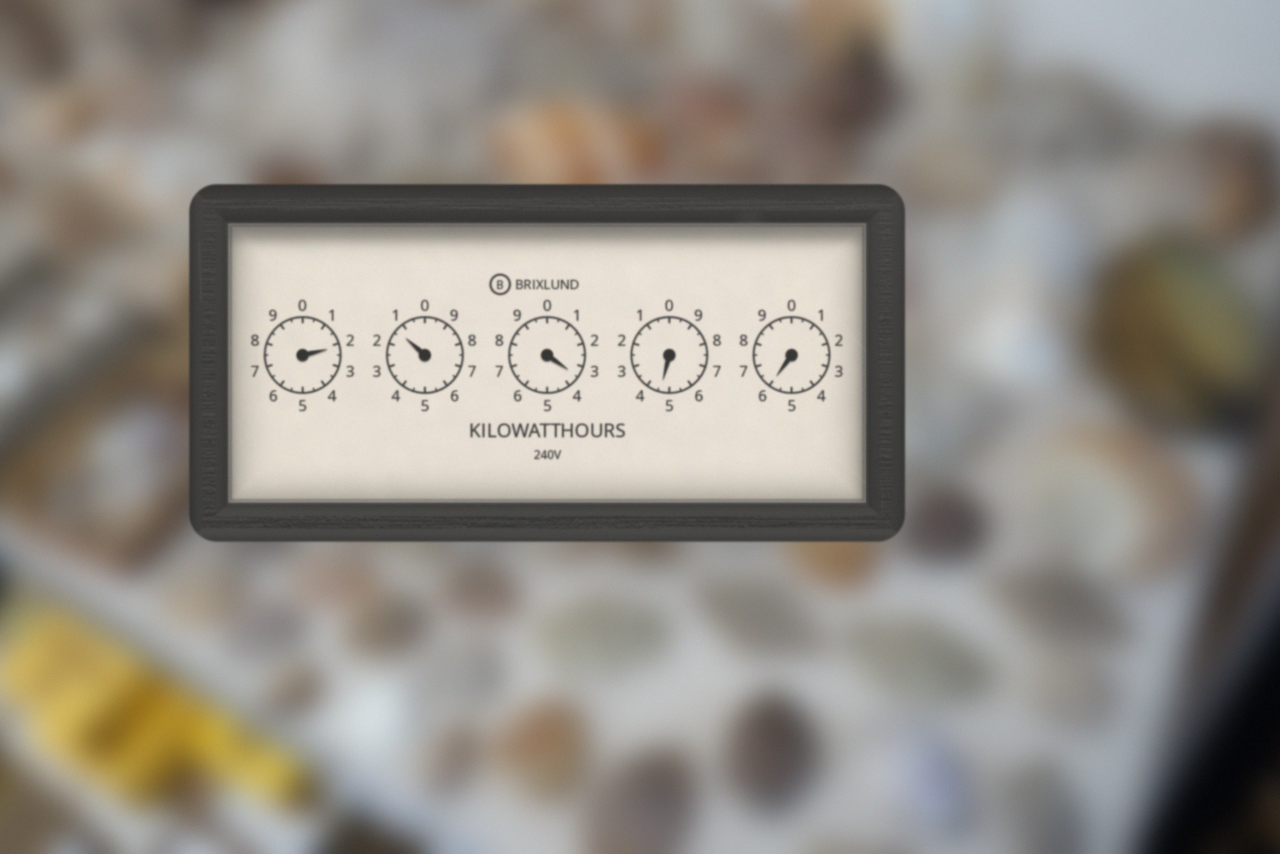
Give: 21346; kWh
